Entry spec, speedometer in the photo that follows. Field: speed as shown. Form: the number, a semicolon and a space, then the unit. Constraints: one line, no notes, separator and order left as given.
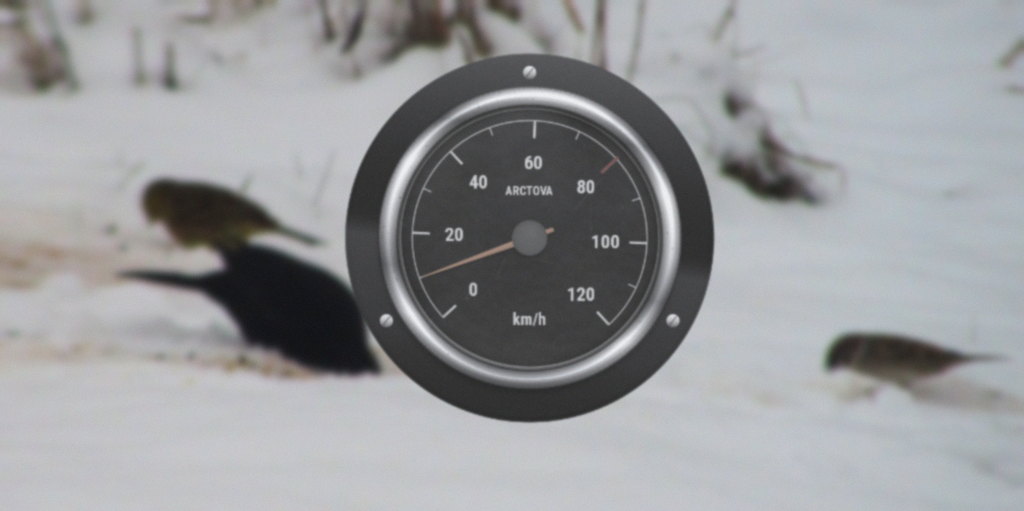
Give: 10; km/h
